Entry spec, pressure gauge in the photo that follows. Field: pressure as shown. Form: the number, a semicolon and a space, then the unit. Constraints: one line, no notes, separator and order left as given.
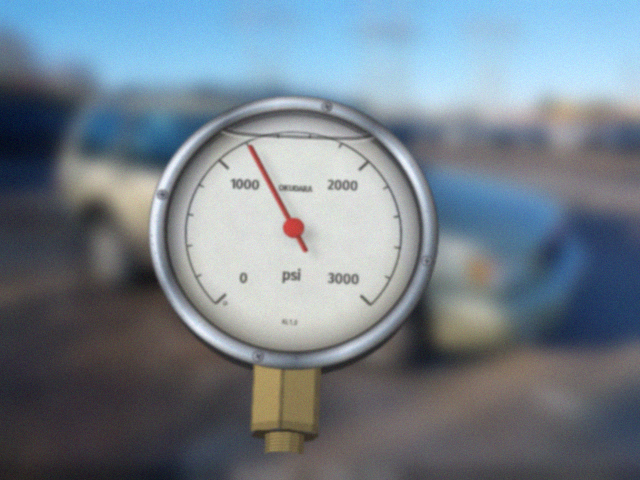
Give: 1200; psi
